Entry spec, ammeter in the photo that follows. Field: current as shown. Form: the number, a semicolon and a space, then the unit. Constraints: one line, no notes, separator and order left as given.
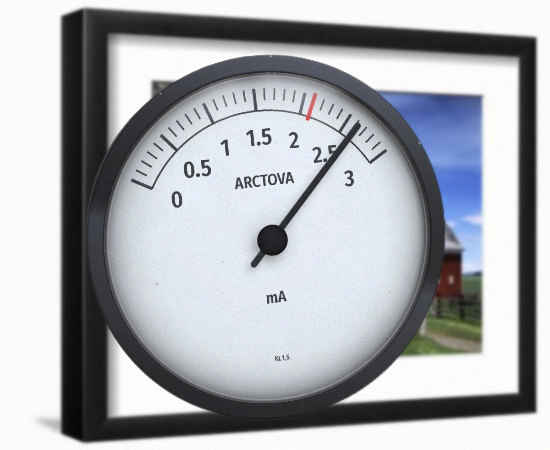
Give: 2.6; mA
